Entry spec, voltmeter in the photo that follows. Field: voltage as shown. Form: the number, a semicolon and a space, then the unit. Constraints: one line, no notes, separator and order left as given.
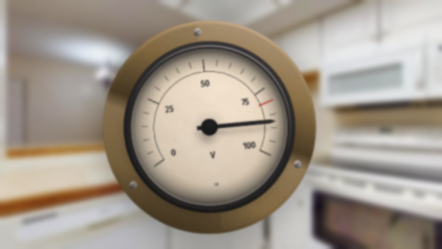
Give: 87.5; V
